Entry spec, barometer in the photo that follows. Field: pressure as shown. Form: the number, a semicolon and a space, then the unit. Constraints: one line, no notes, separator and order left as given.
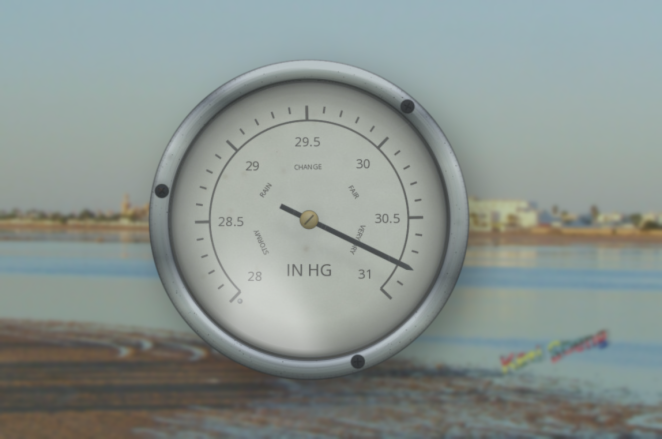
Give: 30.8; inHg
